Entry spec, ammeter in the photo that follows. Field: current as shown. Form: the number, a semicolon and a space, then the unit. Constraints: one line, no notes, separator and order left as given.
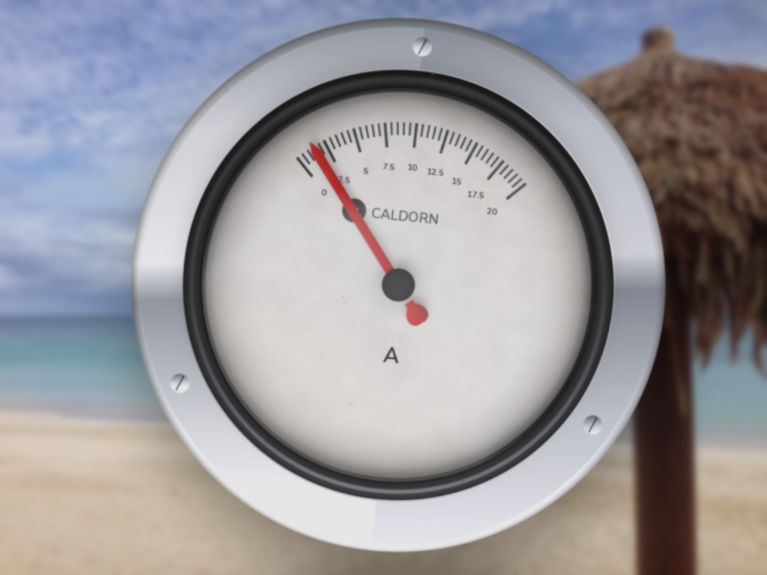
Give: 1.5; A
